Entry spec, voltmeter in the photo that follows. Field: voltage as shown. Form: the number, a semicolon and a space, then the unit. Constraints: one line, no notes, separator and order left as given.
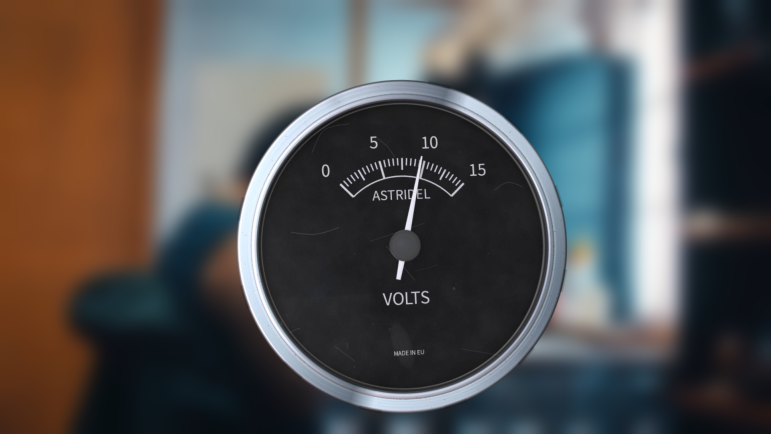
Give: 9.5; V
